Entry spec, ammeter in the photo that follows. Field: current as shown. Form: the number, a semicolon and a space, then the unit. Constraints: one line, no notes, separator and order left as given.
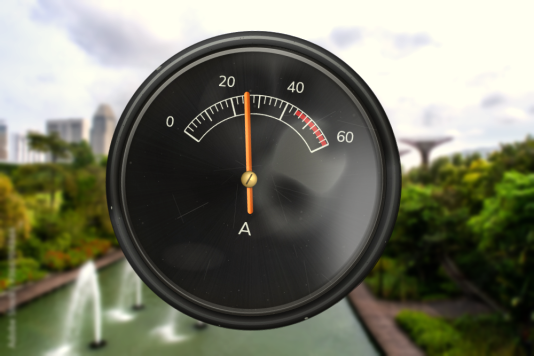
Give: 26; A
